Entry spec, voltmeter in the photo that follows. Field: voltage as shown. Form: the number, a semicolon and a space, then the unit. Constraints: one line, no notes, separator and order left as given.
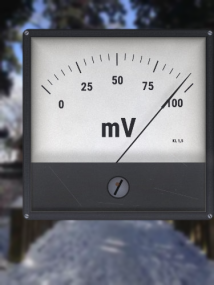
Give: 95; mV
